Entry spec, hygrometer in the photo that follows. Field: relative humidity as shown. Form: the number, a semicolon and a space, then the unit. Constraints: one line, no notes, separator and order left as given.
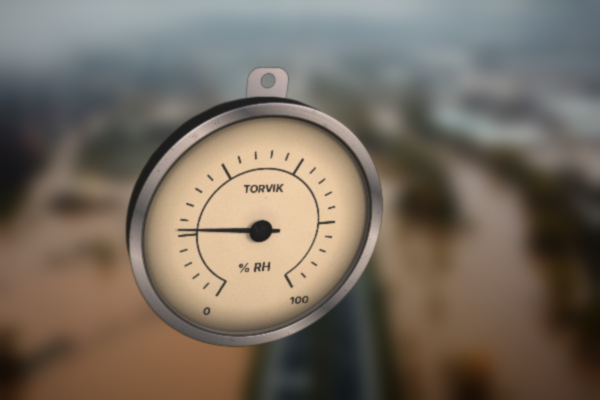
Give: 22; %
